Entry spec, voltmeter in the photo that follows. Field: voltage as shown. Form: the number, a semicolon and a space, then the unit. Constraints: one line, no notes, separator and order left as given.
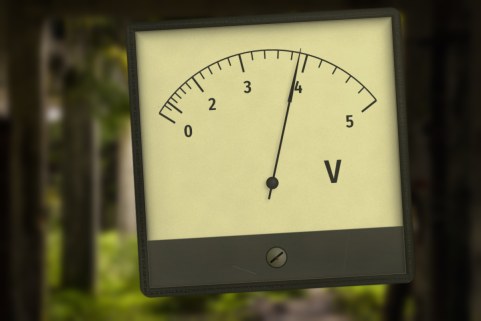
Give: 3.9; V
